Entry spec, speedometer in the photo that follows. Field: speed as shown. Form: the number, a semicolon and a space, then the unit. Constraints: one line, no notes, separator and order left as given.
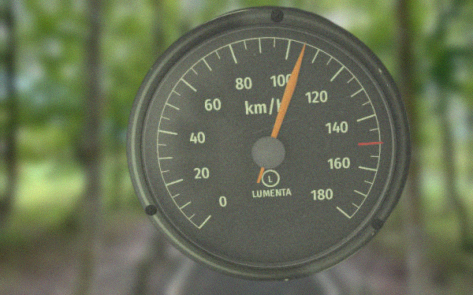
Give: 105; km/h
